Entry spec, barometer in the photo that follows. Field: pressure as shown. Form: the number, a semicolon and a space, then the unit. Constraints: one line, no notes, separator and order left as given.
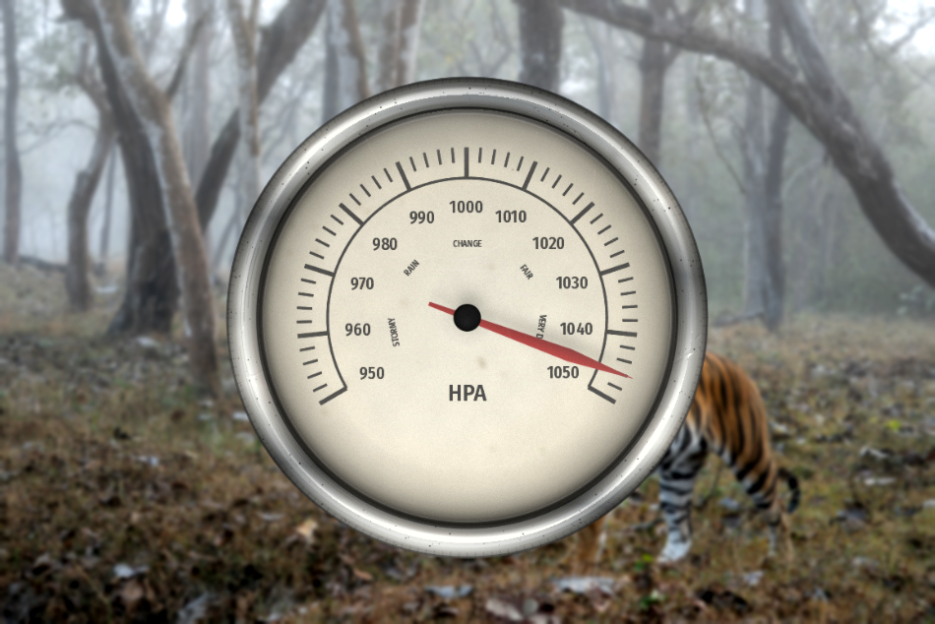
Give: 1046; hPa
